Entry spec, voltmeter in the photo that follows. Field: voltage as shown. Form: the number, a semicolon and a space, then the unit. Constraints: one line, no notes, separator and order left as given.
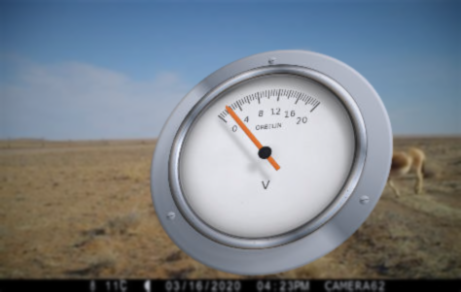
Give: 2; V
